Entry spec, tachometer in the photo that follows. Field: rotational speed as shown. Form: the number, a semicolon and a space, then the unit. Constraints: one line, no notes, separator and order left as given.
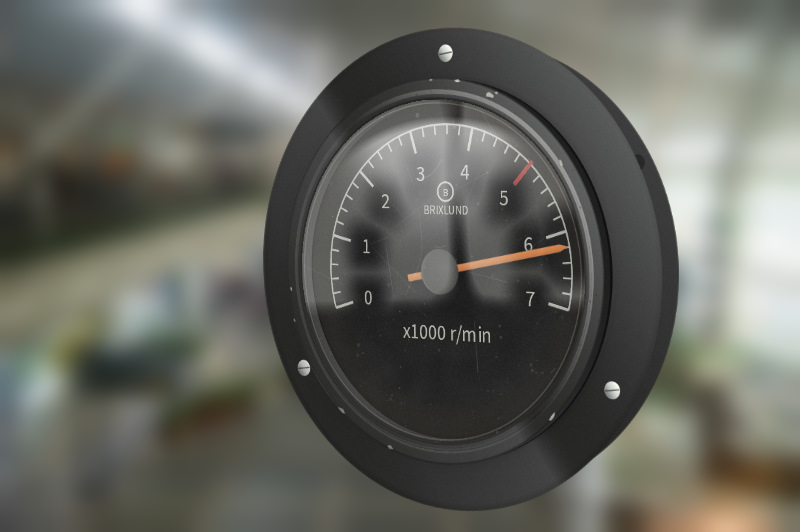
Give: 6200; rpm
